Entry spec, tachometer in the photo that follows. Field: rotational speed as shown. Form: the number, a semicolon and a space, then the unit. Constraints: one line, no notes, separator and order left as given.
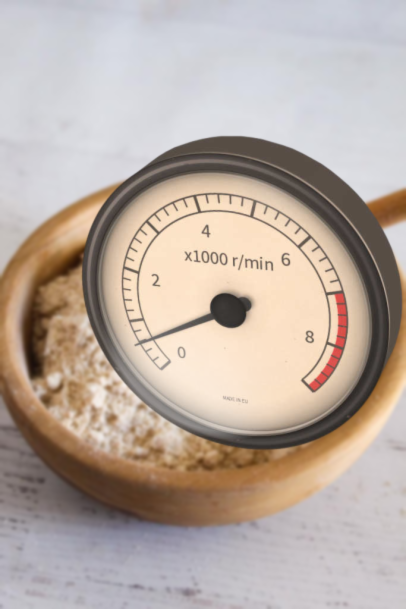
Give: 600; rpm
